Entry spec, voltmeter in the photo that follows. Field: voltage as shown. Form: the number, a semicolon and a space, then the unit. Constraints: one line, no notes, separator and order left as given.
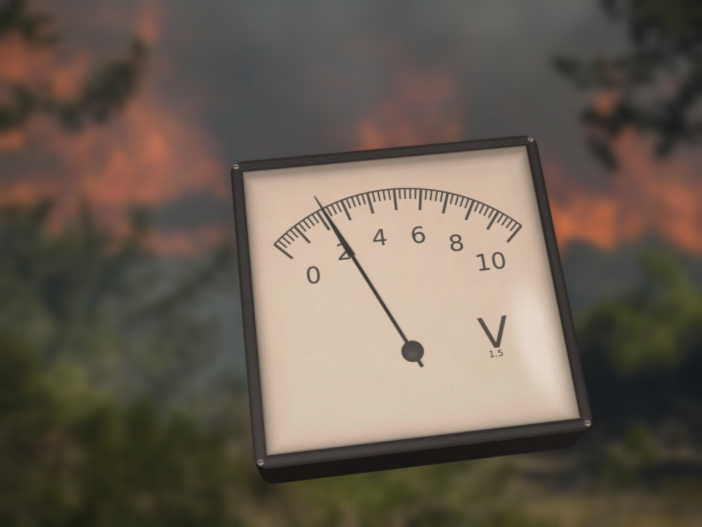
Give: 2.2; V
